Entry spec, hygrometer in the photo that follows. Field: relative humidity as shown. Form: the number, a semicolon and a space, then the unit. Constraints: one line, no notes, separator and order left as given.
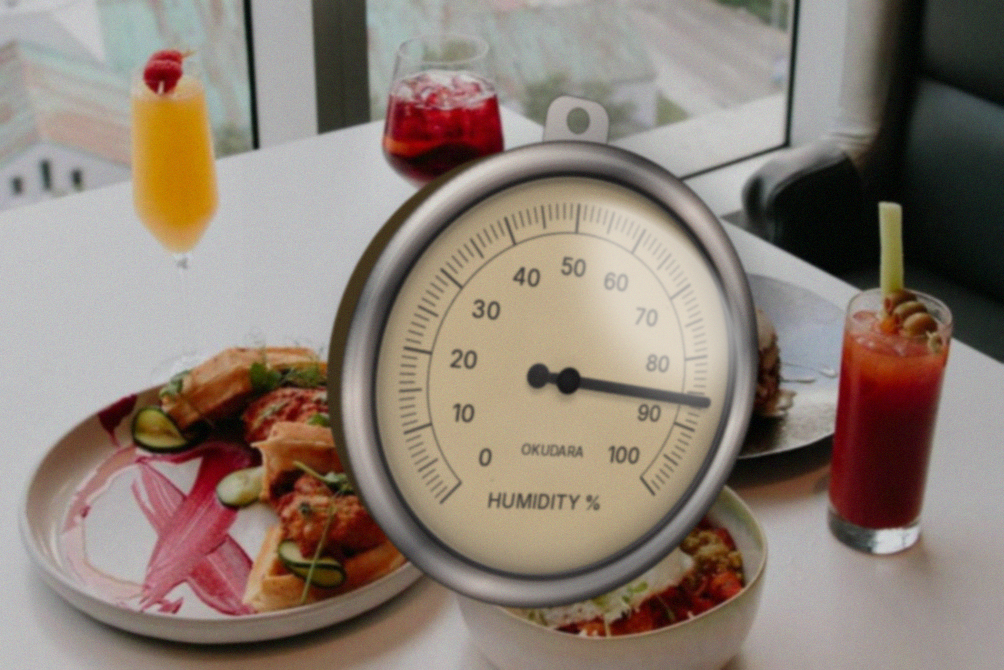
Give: 86; %
